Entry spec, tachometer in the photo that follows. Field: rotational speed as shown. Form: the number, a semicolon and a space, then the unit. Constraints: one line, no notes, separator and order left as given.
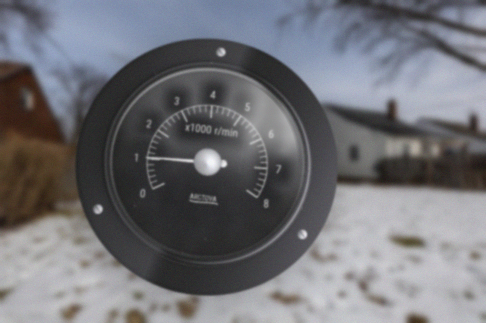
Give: 1000; rpm
